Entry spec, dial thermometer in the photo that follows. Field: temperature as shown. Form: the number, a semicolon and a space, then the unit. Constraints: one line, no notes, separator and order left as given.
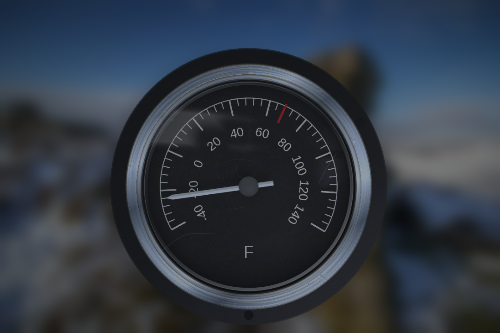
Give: -24; °F
